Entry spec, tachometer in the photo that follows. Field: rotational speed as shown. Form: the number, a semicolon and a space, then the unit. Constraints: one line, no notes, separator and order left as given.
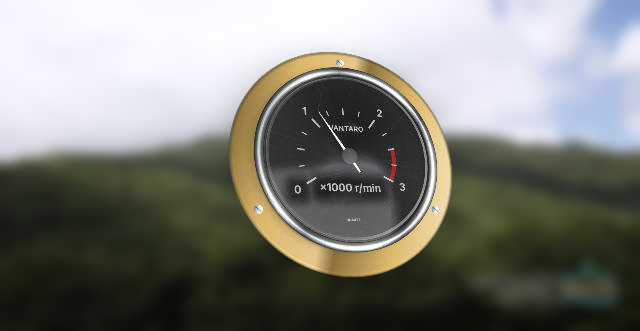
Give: 1125; rpm
